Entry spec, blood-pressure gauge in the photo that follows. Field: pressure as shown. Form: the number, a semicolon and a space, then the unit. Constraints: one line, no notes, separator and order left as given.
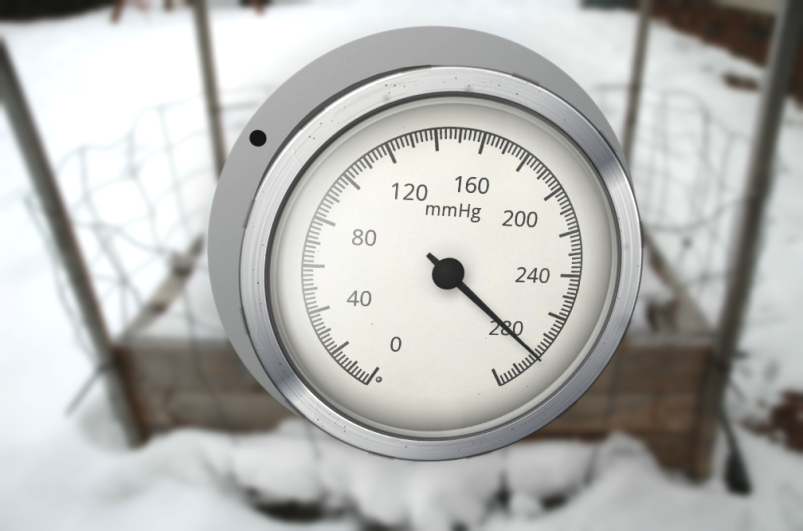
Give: 280; mmHg
